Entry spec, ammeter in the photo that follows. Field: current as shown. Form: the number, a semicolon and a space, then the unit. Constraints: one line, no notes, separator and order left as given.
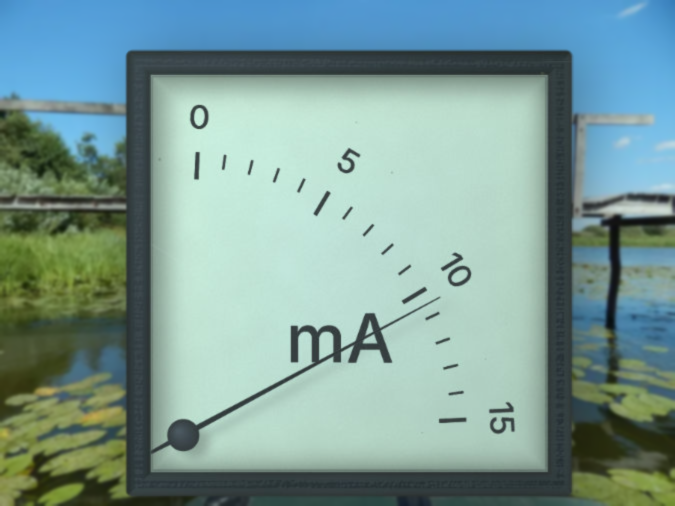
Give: 10.5; mA
